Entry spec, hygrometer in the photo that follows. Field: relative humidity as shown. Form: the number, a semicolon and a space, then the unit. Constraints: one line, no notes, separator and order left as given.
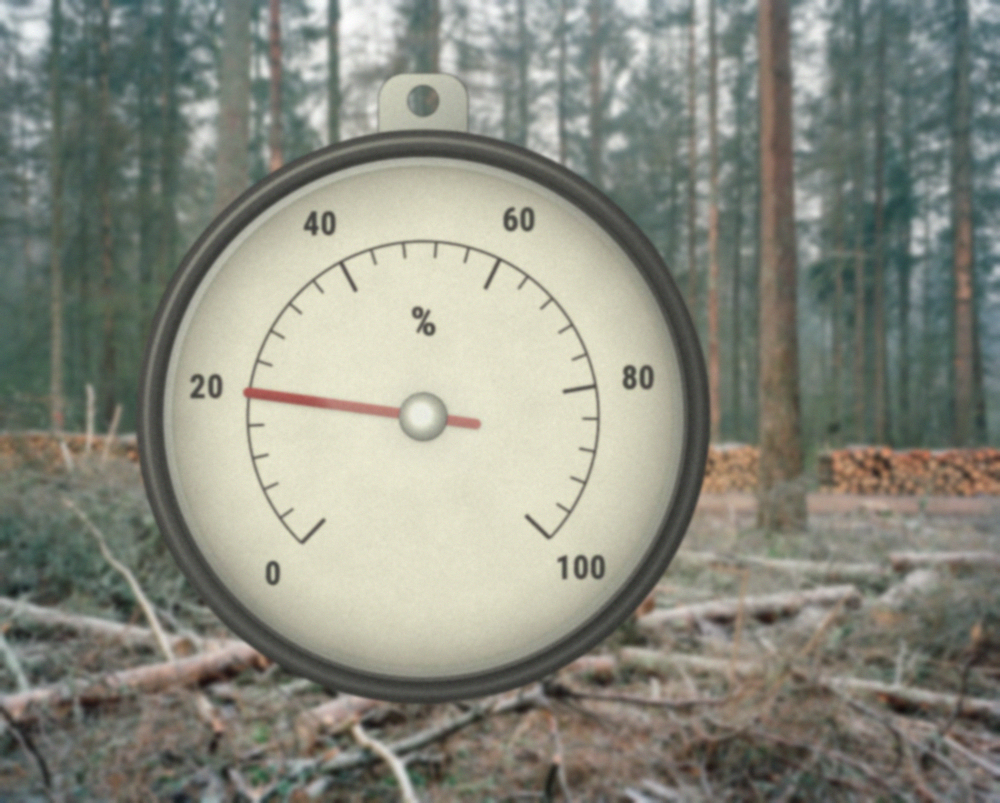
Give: 20; %
